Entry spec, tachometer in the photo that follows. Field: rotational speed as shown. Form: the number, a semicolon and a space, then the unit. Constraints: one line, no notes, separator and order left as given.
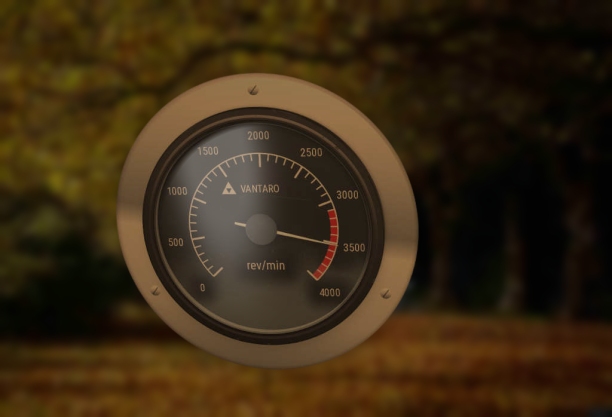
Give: 3500; rpm
